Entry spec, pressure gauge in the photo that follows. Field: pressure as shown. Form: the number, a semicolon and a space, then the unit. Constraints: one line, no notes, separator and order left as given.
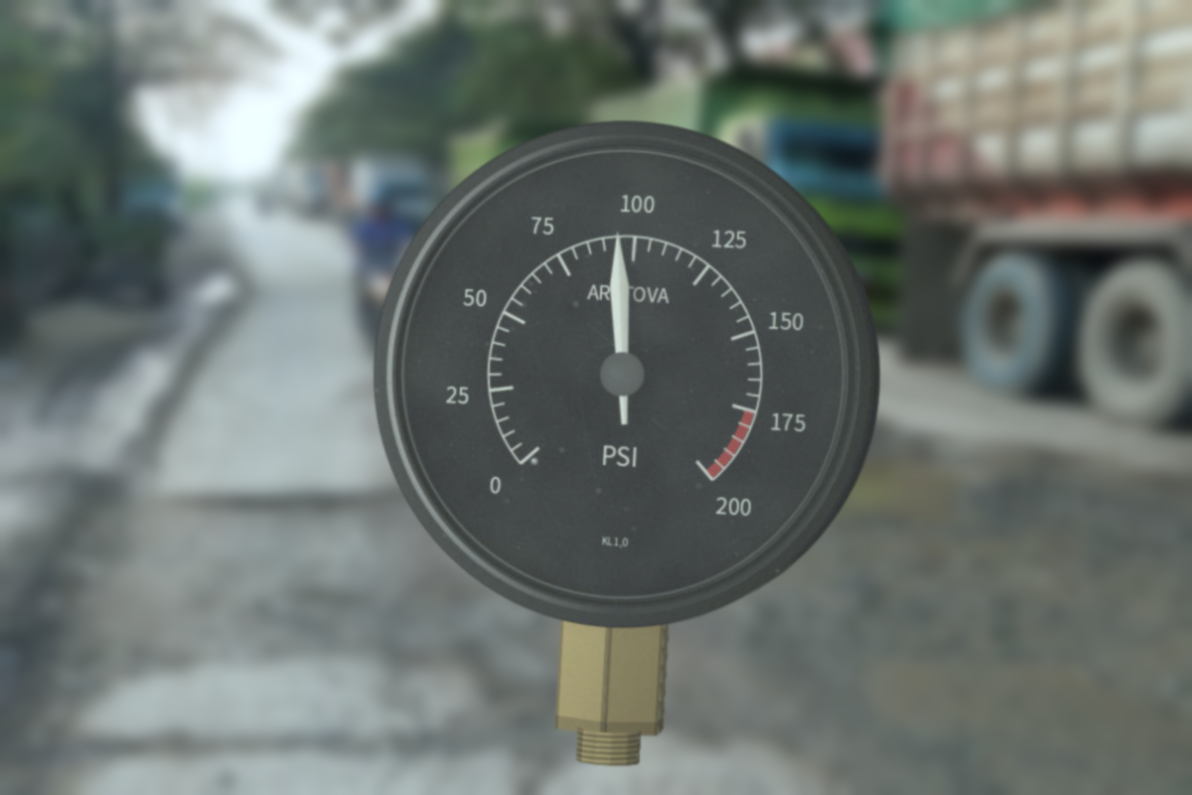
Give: 95; psi
